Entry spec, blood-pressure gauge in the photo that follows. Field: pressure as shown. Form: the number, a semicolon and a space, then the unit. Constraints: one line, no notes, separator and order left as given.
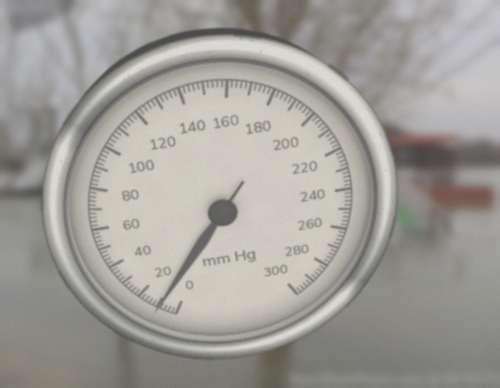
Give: 10; mmHg
